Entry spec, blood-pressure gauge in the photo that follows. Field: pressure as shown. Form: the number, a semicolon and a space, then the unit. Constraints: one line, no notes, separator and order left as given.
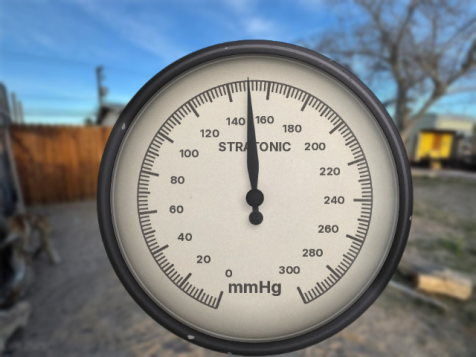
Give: 150; mmHg
